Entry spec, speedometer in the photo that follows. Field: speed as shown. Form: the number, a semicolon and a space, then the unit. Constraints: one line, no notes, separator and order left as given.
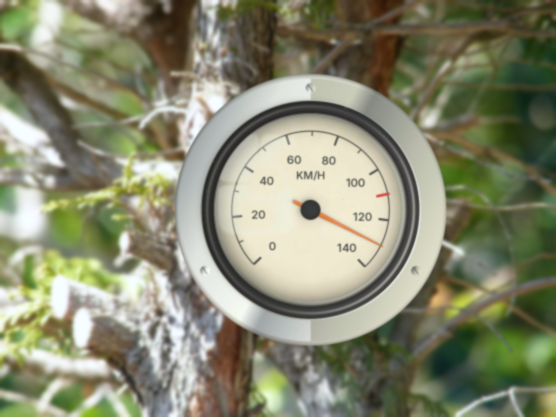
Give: 130; km/h
